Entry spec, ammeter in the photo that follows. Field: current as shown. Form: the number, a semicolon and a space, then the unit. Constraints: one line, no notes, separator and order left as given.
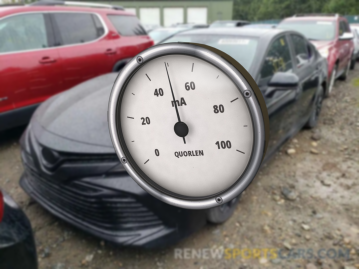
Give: 50; mA
